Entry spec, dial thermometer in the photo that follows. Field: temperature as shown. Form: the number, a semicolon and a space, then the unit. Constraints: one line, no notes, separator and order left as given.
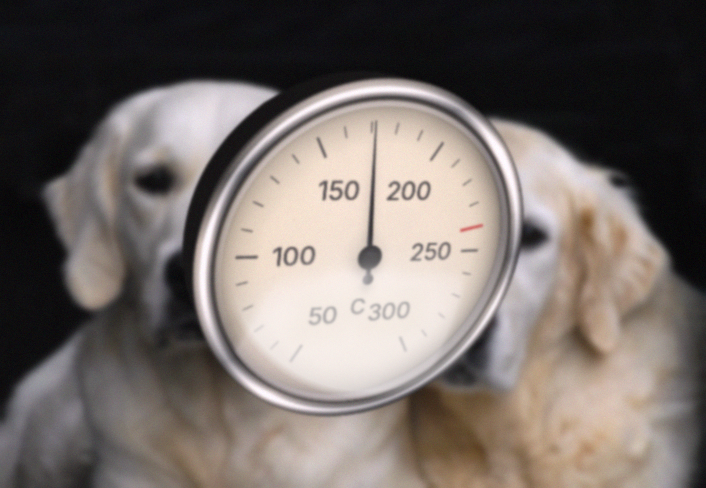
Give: 170; °C
